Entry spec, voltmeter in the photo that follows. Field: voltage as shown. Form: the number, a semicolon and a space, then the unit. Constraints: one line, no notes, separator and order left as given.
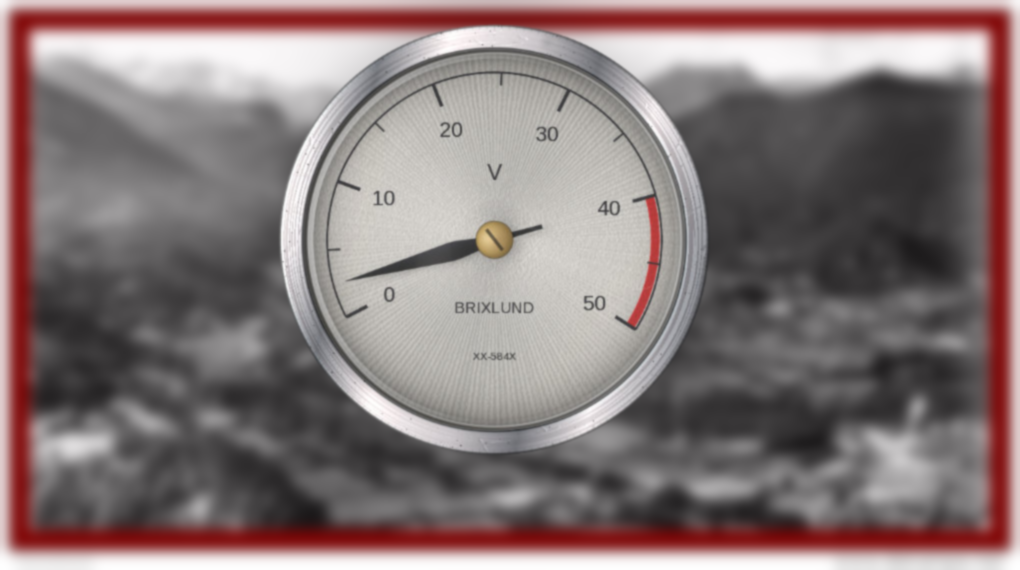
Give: 2.5; V
